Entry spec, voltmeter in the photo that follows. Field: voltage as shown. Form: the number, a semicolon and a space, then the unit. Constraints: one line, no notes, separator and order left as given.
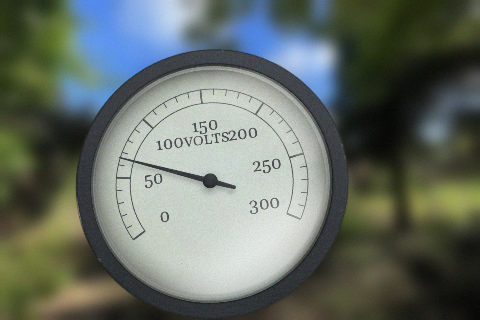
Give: 65; V
